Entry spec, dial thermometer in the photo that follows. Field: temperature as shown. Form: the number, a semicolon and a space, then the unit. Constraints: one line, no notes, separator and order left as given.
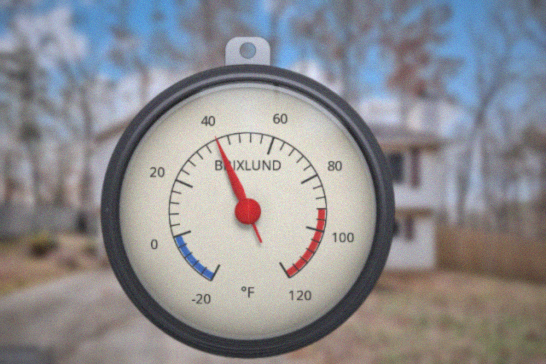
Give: 40; °F
